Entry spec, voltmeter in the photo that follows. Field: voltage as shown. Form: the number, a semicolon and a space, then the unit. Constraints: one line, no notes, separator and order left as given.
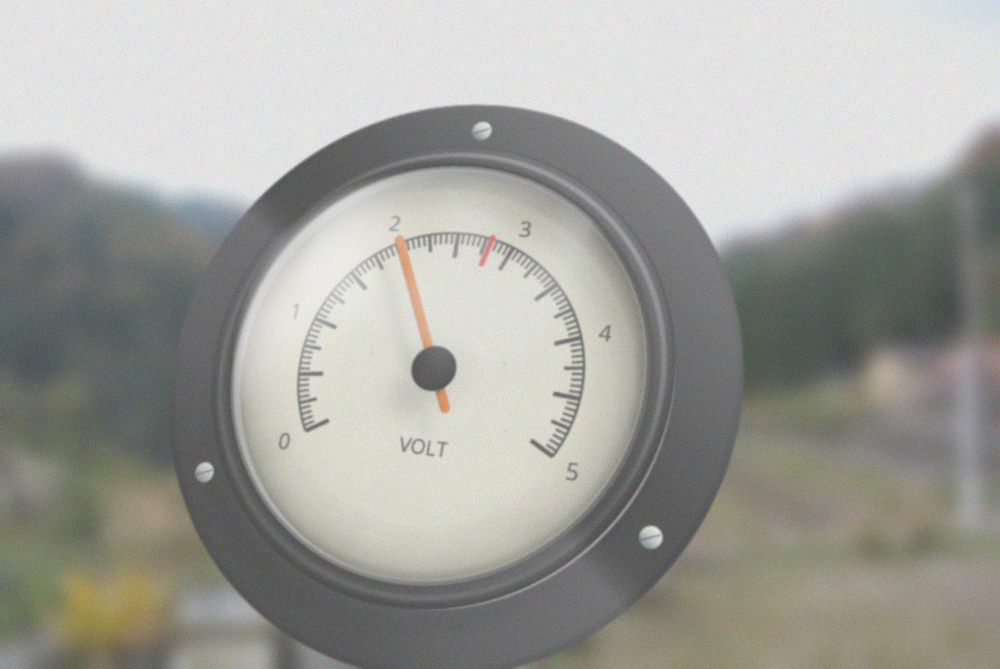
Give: 2; V
